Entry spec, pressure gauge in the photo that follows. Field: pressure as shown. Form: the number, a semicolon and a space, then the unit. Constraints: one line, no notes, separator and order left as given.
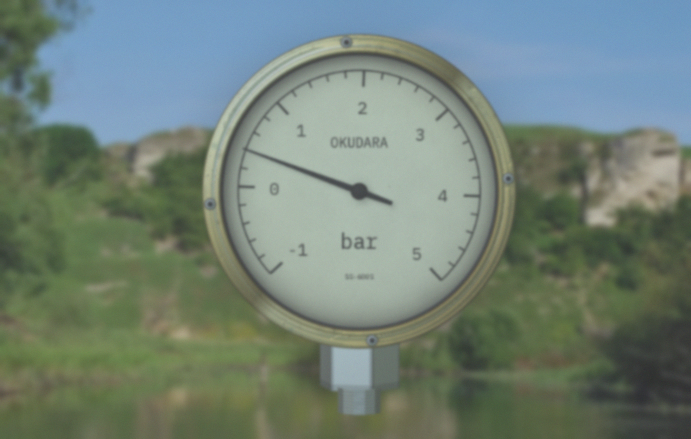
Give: 0.4; bar
